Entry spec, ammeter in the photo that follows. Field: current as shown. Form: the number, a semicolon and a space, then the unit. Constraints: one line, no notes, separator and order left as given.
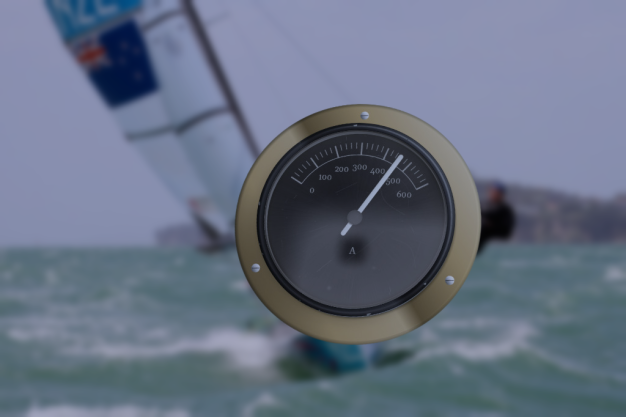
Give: 460; A
